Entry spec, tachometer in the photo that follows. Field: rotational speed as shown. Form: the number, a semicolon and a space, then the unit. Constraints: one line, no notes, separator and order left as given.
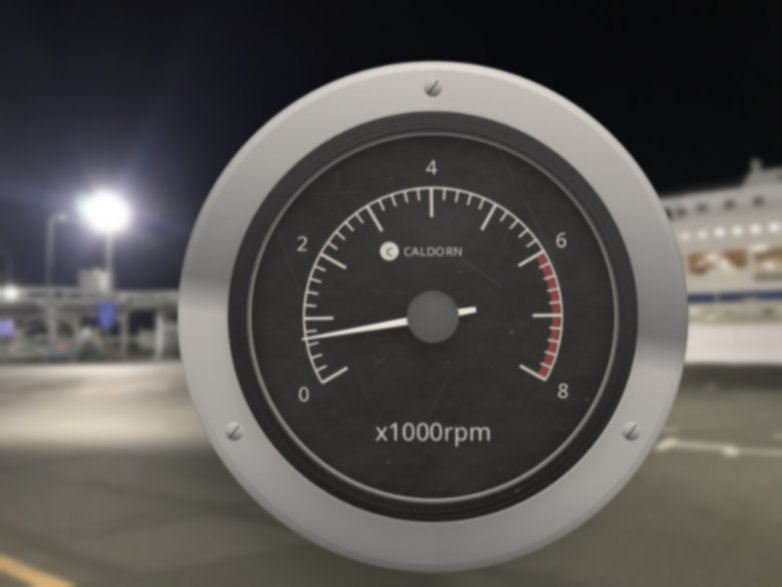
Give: 700; rpm
